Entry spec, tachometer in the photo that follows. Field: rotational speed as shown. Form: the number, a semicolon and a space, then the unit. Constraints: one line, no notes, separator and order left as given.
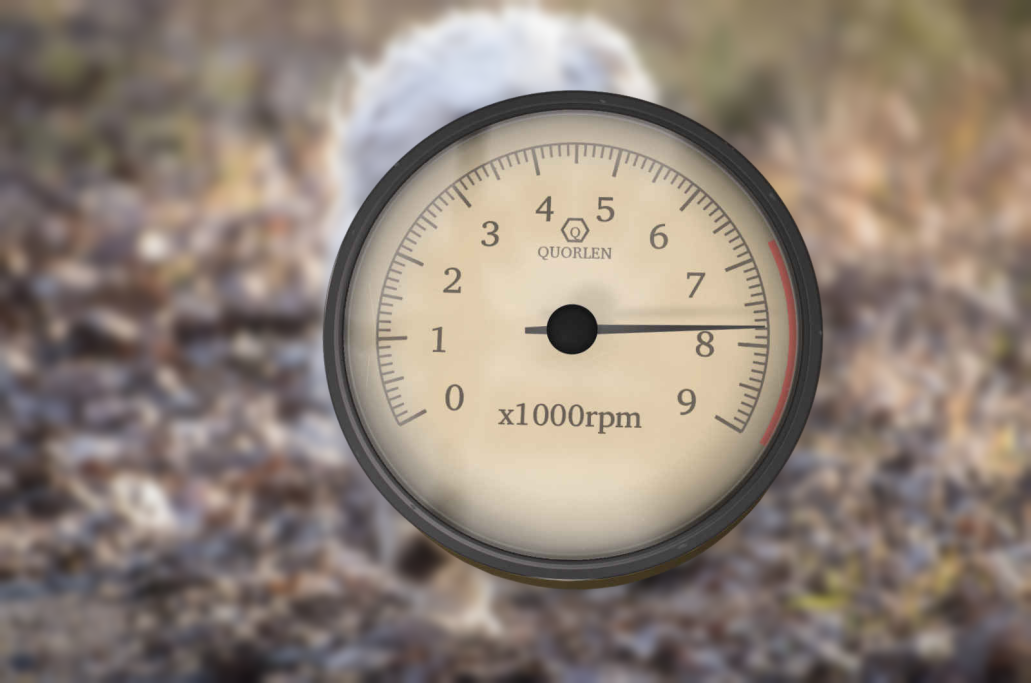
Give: 7800; rpm
